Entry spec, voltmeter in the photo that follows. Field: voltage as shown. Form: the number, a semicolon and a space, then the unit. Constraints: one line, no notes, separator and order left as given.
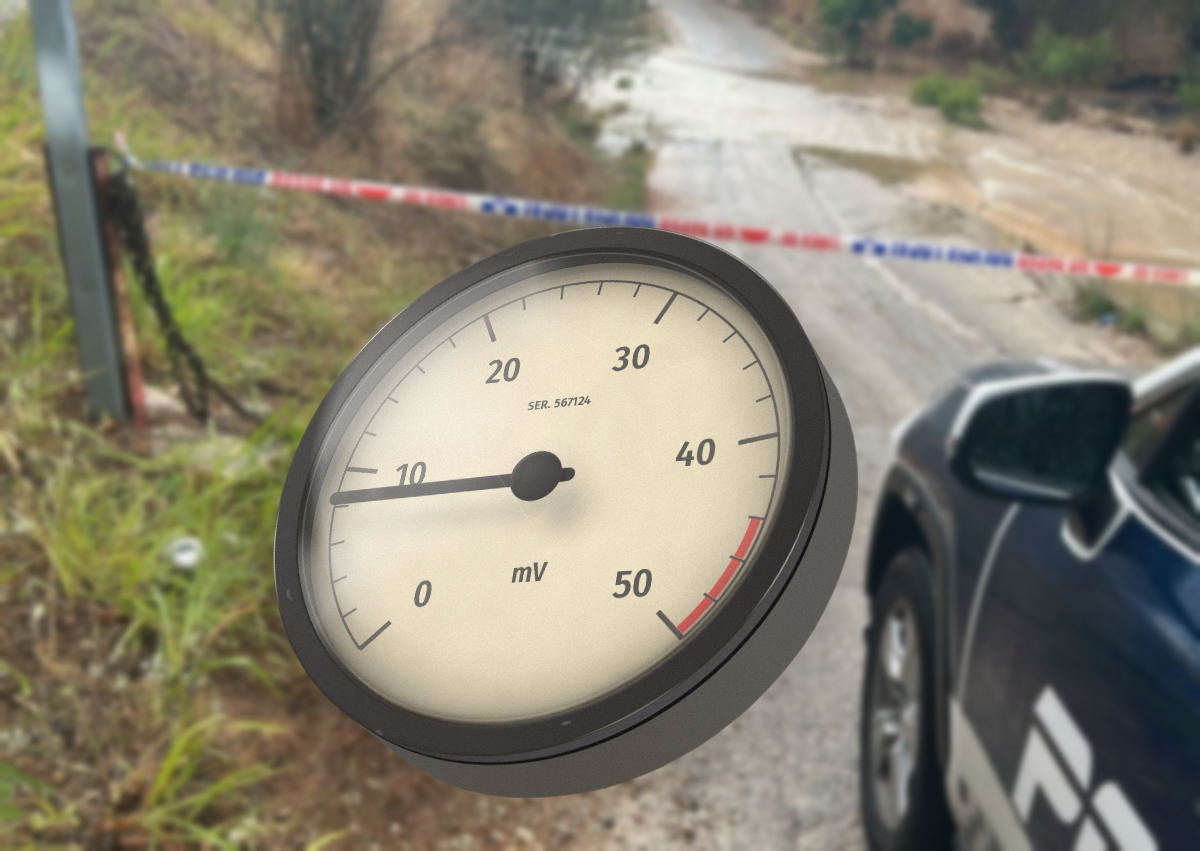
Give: 8; mV
